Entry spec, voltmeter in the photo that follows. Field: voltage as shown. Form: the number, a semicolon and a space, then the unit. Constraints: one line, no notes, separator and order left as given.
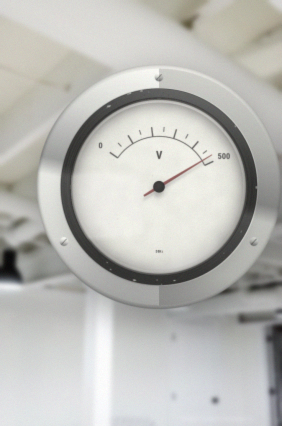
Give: 475; V
